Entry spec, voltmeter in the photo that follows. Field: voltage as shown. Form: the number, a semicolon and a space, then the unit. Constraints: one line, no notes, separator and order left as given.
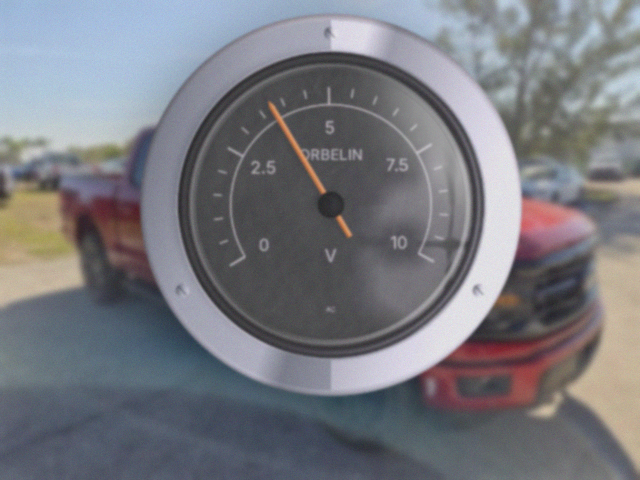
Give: 3.75; V
